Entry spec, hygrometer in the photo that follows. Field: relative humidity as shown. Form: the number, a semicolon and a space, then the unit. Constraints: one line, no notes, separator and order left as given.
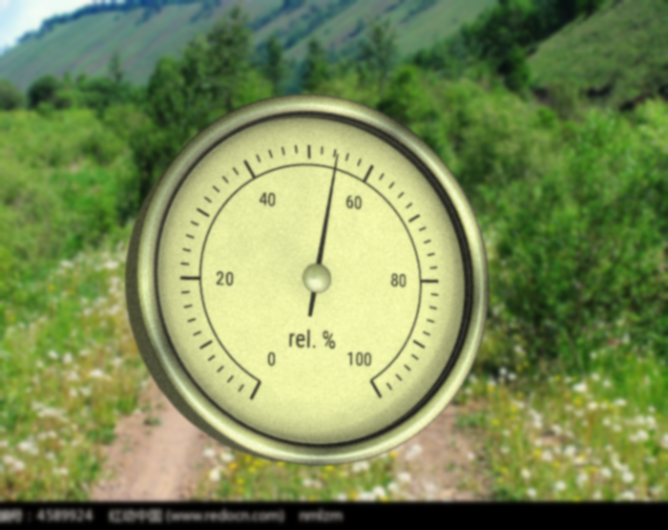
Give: 54; %
